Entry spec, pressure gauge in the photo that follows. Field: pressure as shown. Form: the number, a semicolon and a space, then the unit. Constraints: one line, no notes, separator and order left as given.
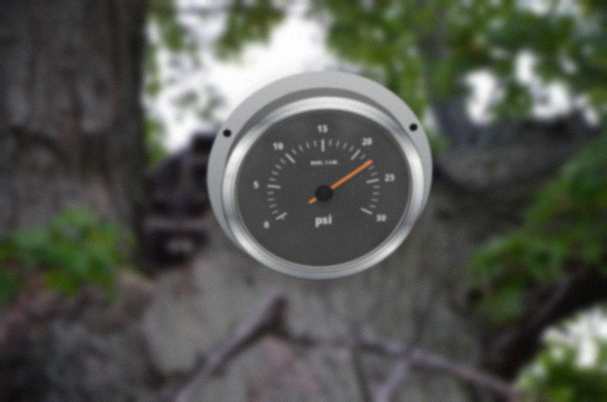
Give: 22; psi
